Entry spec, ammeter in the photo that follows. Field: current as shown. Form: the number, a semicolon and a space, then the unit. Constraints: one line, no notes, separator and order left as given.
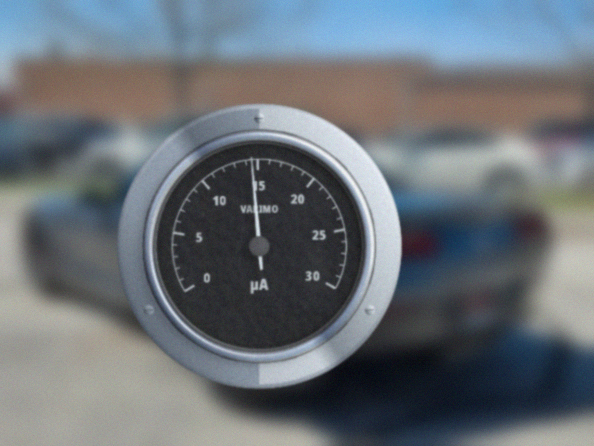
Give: 14.5; µA
